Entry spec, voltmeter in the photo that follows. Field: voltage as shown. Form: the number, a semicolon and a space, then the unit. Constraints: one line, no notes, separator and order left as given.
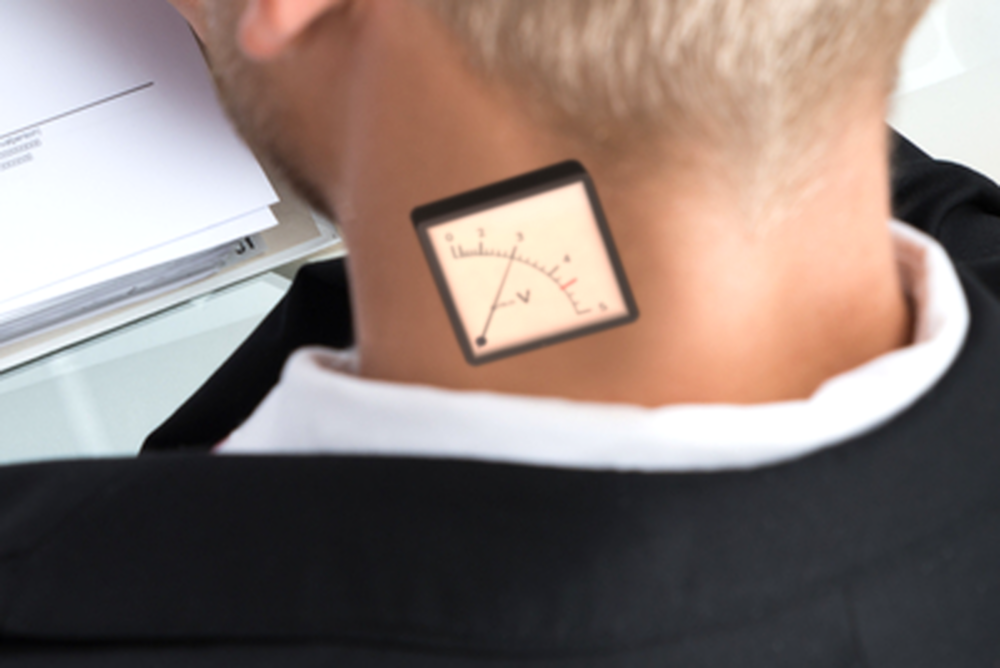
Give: 3; V
